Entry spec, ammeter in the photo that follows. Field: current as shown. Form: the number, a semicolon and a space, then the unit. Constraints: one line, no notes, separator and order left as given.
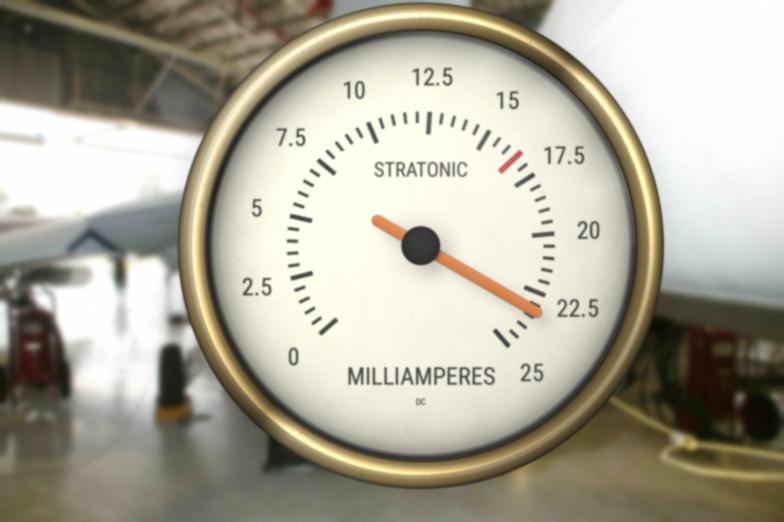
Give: 23.25; mA
